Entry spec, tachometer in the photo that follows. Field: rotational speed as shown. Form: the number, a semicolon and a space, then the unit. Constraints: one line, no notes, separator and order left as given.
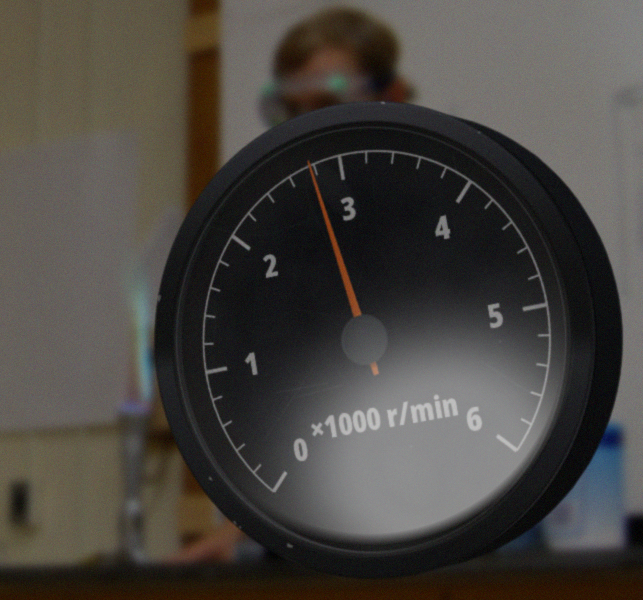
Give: 2800; rpm
